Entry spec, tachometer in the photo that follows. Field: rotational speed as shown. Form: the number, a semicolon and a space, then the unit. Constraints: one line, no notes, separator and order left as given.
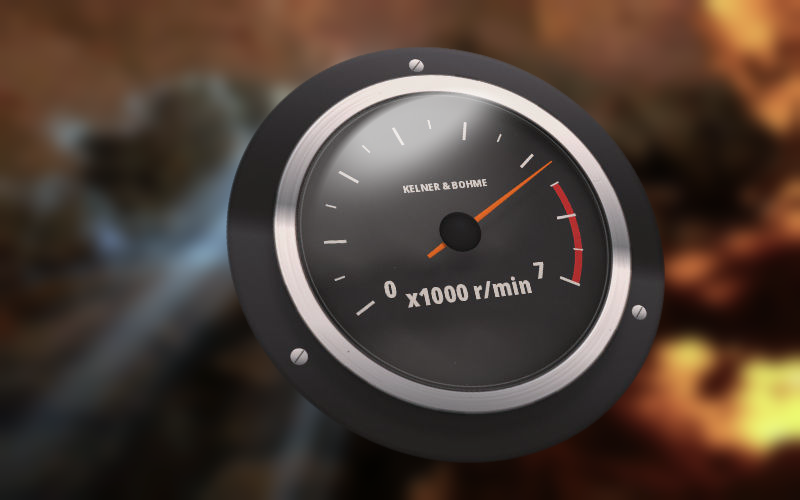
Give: 5250; rpm
